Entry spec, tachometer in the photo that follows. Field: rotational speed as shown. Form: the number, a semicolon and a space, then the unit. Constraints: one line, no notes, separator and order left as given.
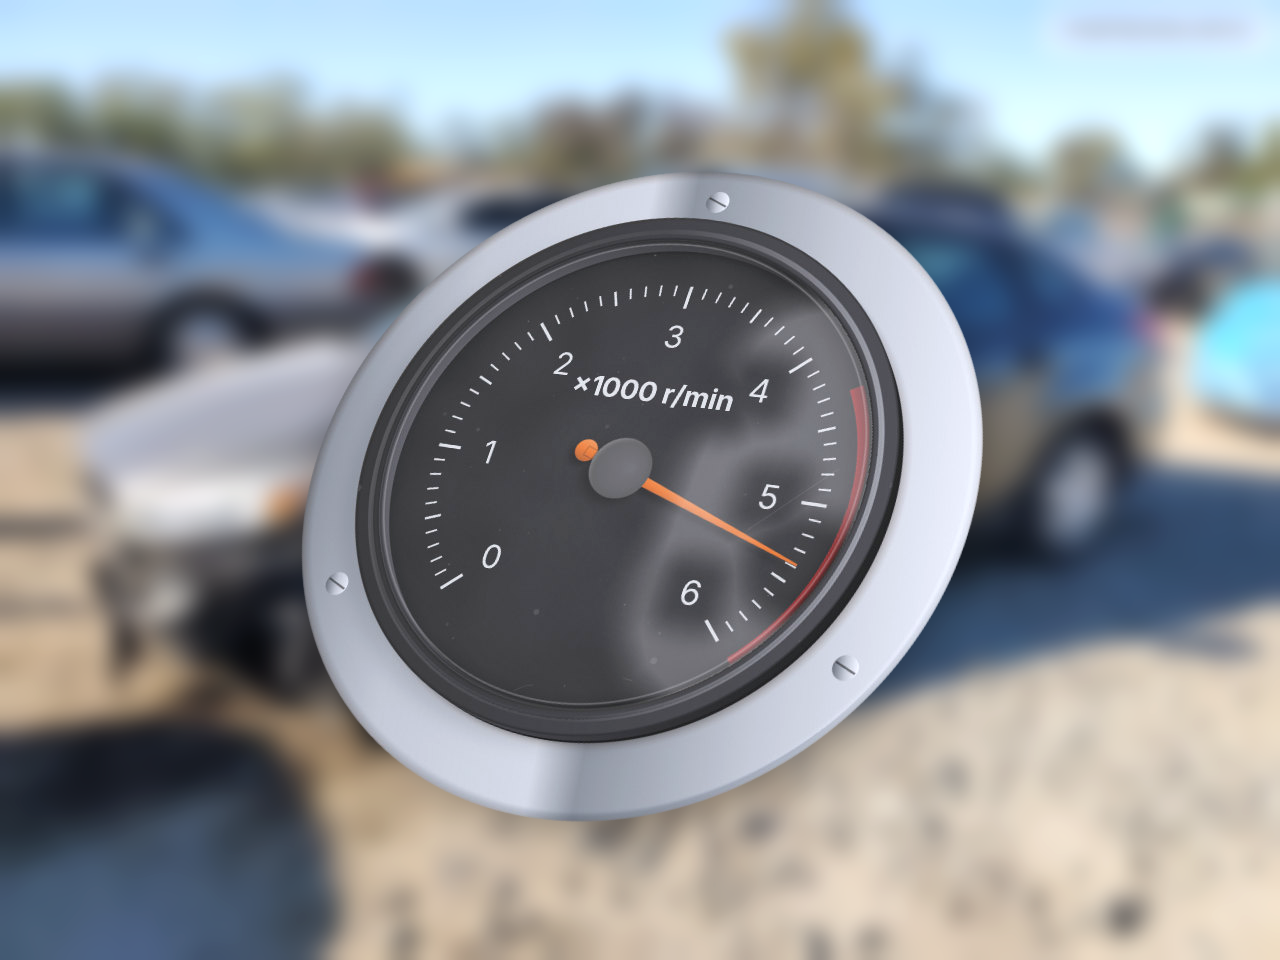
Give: 5400; rpm
